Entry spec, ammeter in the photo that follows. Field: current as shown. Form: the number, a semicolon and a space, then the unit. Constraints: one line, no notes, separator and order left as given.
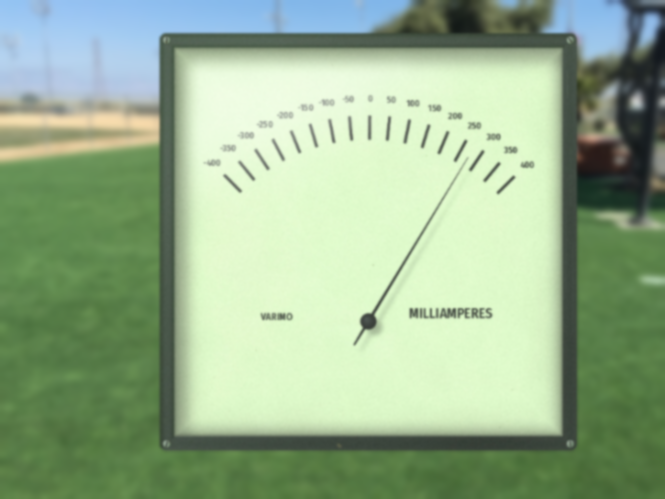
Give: 275; mA
